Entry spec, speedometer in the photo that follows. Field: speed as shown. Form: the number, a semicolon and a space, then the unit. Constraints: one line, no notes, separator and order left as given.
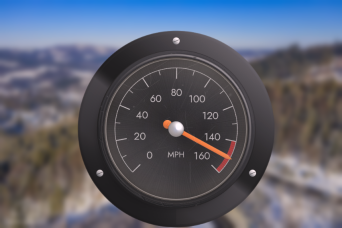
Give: 150; mph
